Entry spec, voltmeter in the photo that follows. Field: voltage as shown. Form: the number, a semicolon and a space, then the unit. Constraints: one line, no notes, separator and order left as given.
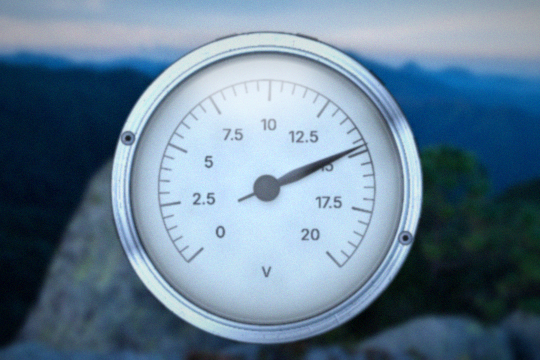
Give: 14.75; V
